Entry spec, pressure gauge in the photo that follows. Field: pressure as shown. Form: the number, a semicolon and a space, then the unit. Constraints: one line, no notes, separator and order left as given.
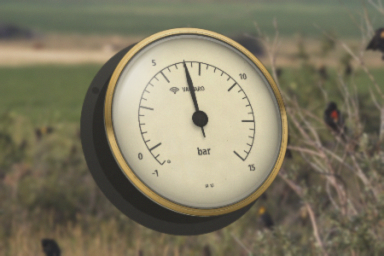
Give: 6.5; bar
